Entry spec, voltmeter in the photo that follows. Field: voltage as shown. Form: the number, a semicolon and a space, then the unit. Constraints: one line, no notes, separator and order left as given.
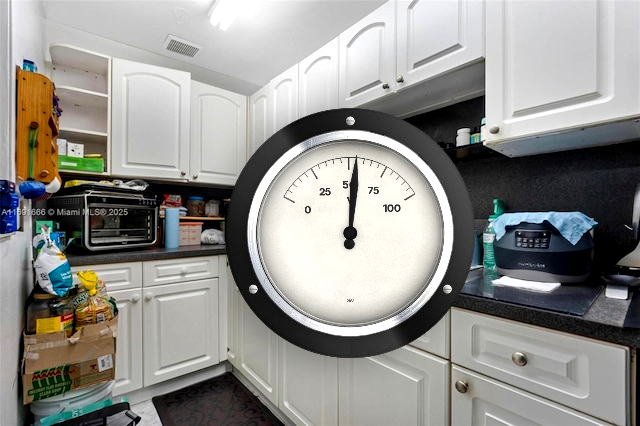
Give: 55; V
